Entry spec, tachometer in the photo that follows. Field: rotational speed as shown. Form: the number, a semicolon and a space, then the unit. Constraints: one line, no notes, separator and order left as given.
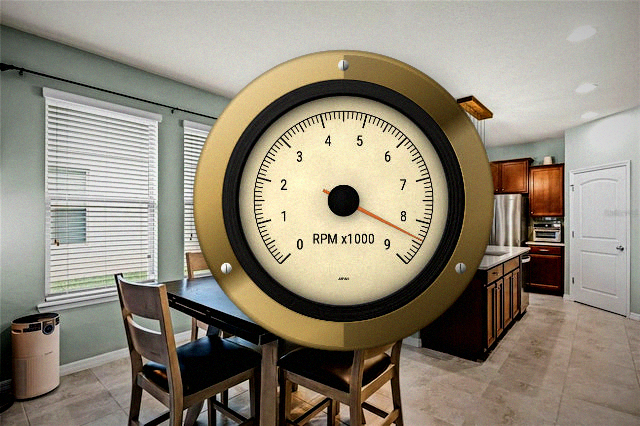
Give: 8400; rpm
